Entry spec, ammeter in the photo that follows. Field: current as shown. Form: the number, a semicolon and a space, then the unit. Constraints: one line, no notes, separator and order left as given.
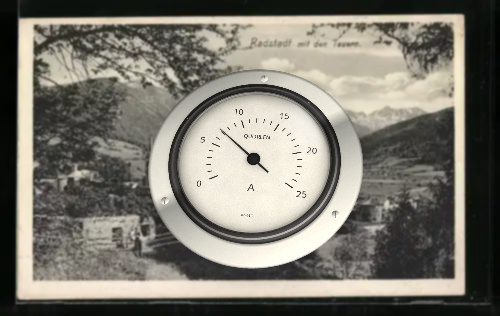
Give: 7; A
